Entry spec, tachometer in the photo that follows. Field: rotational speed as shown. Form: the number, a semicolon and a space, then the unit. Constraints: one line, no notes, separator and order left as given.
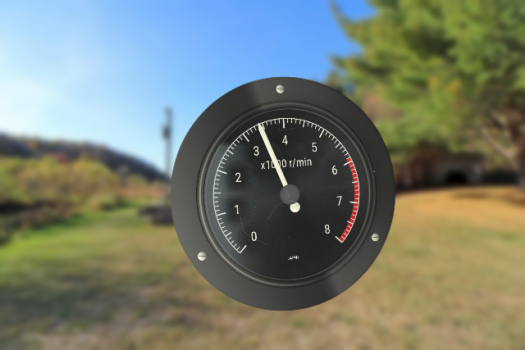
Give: 3400; rpm
